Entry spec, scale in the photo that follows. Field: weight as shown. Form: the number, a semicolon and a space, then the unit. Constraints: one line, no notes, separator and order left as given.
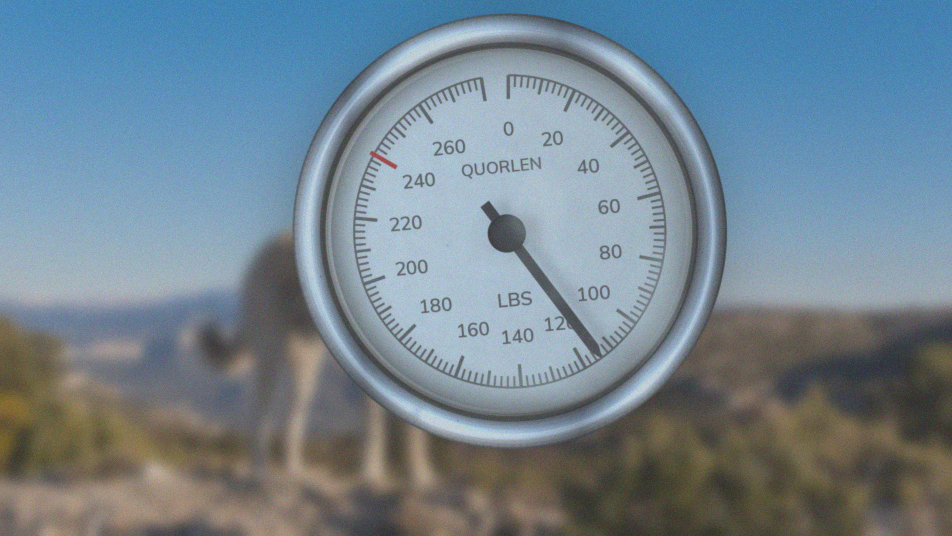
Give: 114; lb
